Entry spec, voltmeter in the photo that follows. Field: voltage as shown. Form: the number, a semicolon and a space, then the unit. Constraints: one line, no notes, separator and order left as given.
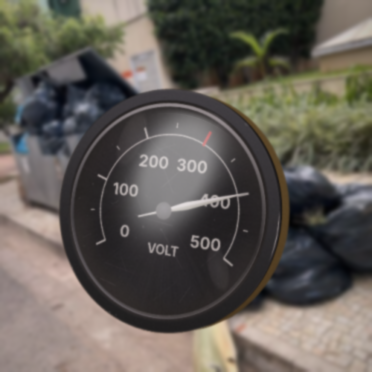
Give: 400; V
